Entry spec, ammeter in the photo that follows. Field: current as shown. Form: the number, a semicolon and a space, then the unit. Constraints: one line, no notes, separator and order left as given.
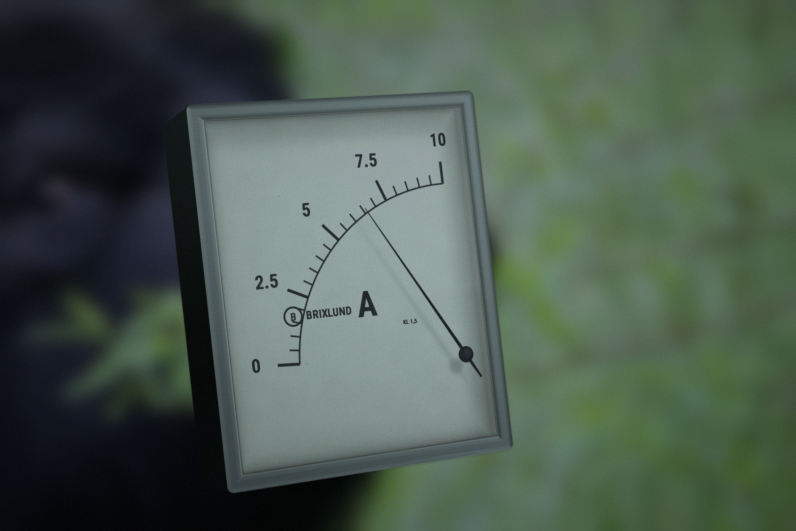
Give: 6.5; A
